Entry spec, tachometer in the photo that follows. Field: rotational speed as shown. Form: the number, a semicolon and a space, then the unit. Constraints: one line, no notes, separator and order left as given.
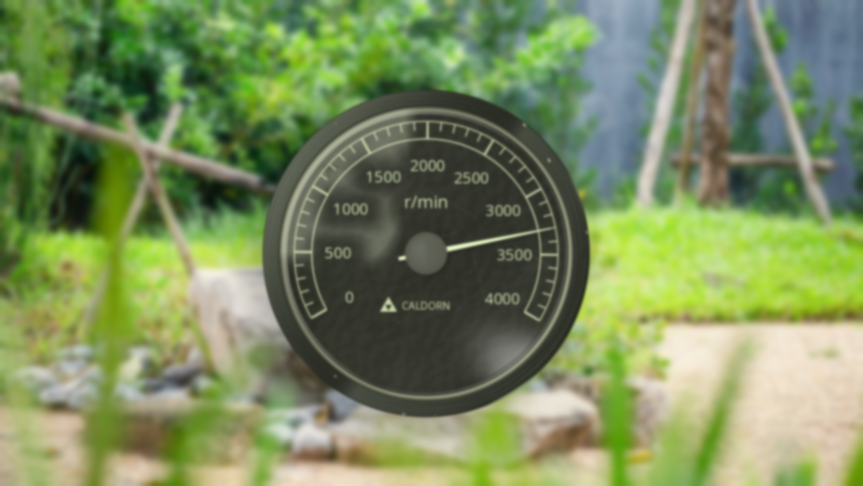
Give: 3300; rpm
